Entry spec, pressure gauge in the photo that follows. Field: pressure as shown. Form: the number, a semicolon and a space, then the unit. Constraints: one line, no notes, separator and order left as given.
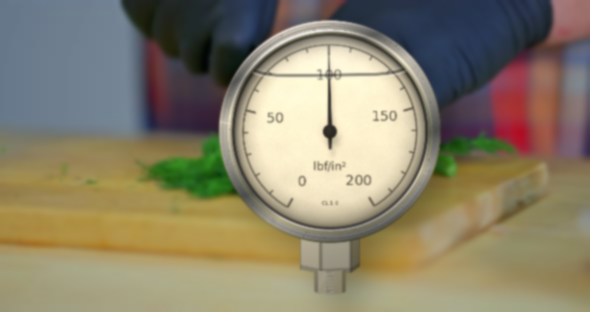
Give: 100; psi
